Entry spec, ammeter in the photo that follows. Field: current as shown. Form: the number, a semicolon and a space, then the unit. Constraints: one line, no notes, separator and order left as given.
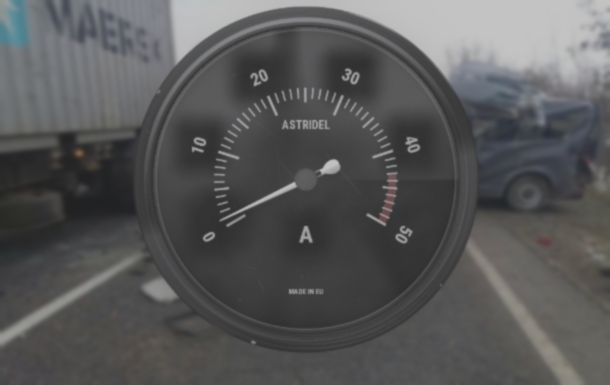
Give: 1; A
